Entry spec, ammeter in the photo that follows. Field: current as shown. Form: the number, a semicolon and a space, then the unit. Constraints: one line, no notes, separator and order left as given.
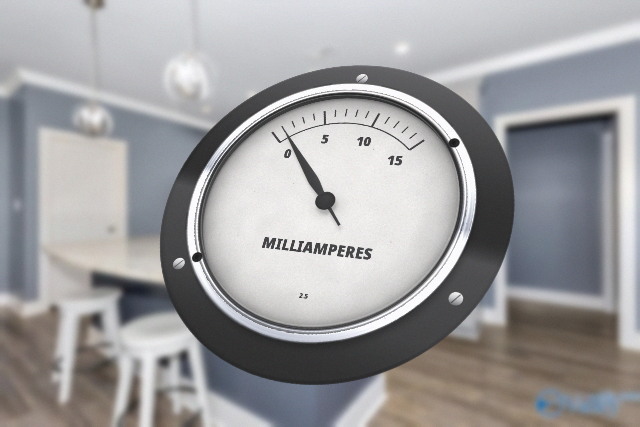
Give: 1; mA
